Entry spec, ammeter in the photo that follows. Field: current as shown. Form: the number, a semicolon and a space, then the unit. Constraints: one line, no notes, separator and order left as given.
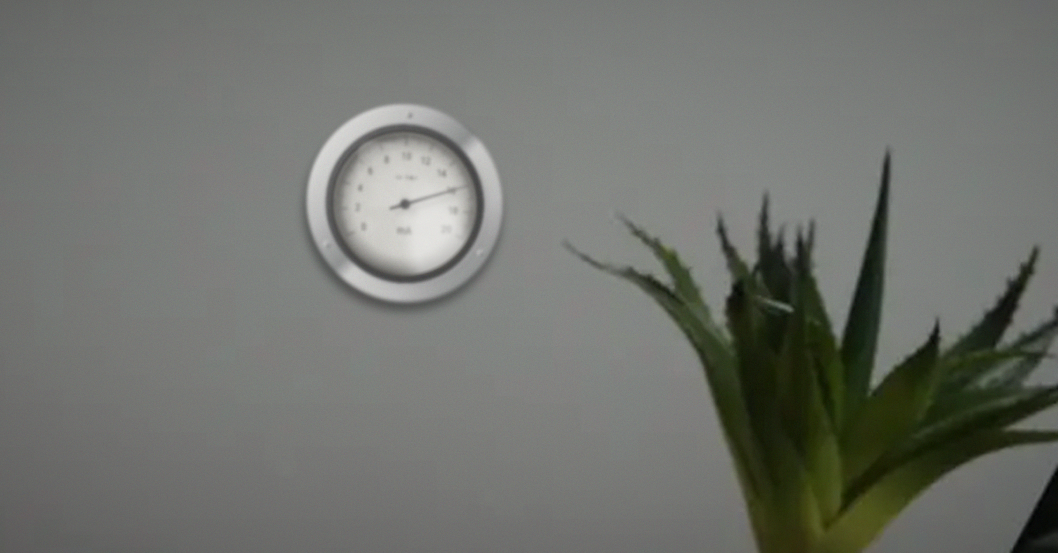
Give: 16; mA
